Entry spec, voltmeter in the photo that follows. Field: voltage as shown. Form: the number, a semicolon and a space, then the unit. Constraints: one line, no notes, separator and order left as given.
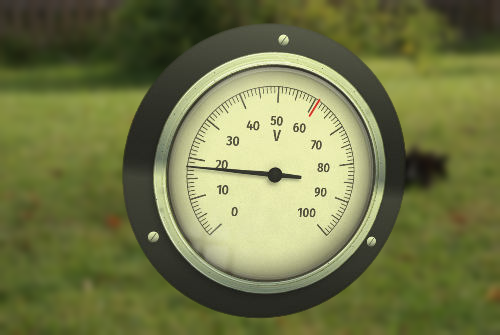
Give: 18; V
